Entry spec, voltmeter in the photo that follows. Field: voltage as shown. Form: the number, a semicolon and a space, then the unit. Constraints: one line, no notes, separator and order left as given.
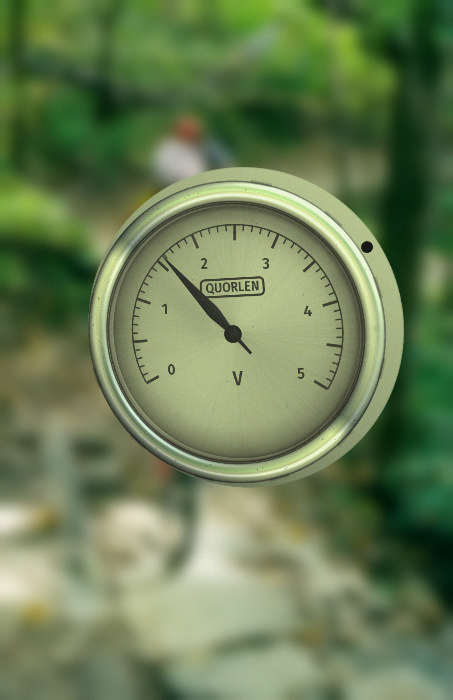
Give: 1.6; V
